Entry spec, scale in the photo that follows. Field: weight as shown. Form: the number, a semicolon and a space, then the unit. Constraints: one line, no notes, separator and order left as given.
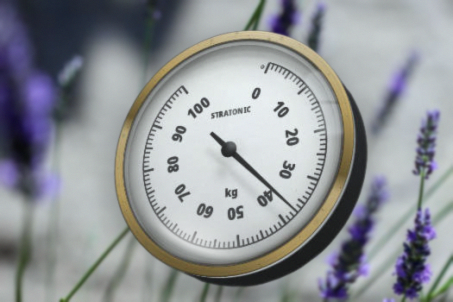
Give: 37; kg
